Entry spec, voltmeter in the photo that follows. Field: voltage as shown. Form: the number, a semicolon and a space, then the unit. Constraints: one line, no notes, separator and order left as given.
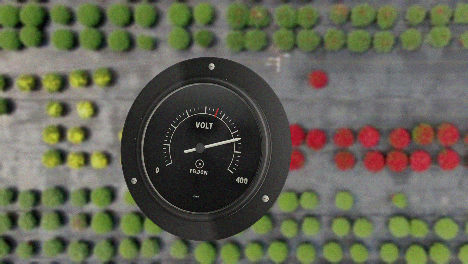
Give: 320; V
